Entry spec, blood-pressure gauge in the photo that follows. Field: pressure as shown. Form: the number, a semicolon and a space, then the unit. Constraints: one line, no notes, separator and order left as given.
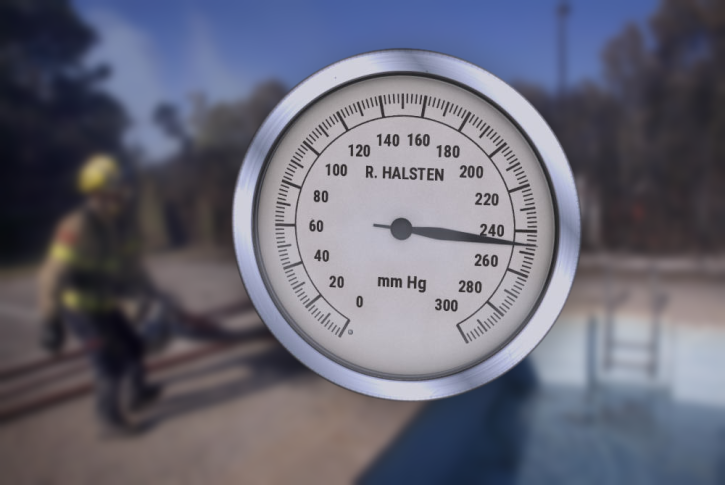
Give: 246; mmHg
